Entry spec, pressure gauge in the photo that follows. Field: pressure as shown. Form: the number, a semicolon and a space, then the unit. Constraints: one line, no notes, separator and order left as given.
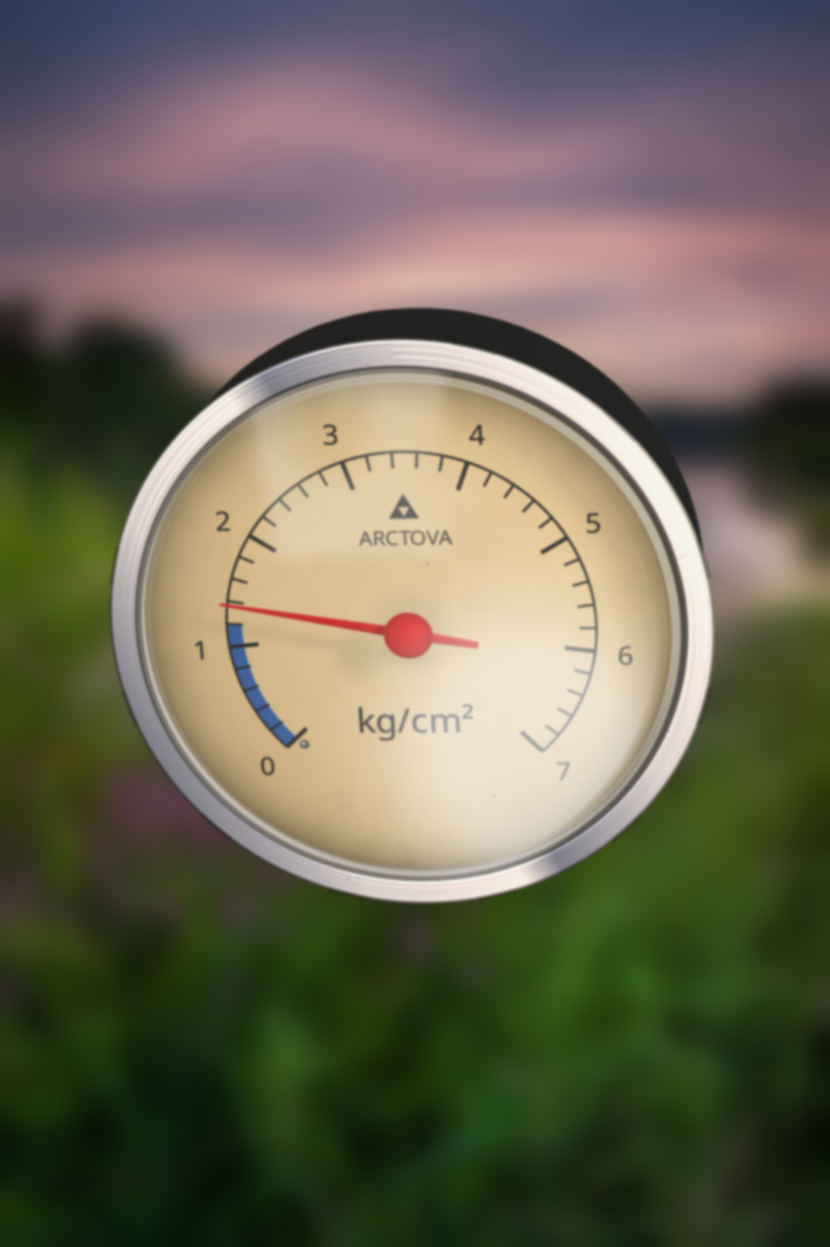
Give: 1.4; kg/cm²
